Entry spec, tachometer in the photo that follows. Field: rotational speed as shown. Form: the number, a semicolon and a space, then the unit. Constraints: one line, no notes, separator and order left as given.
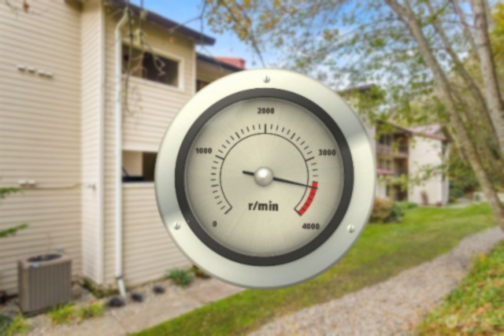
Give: 3500; rpm
